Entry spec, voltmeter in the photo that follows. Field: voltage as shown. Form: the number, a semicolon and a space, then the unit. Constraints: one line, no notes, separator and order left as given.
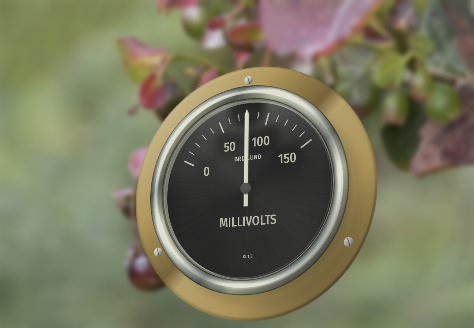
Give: 80; mV
